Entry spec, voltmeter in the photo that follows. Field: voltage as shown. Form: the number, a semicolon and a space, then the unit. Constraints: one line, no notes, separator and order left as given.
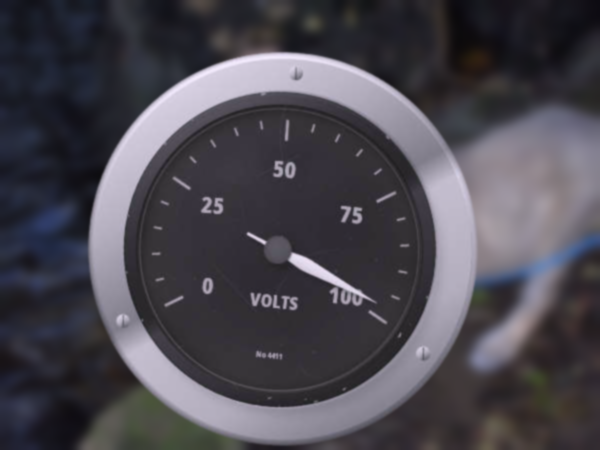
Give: 97.5; V
